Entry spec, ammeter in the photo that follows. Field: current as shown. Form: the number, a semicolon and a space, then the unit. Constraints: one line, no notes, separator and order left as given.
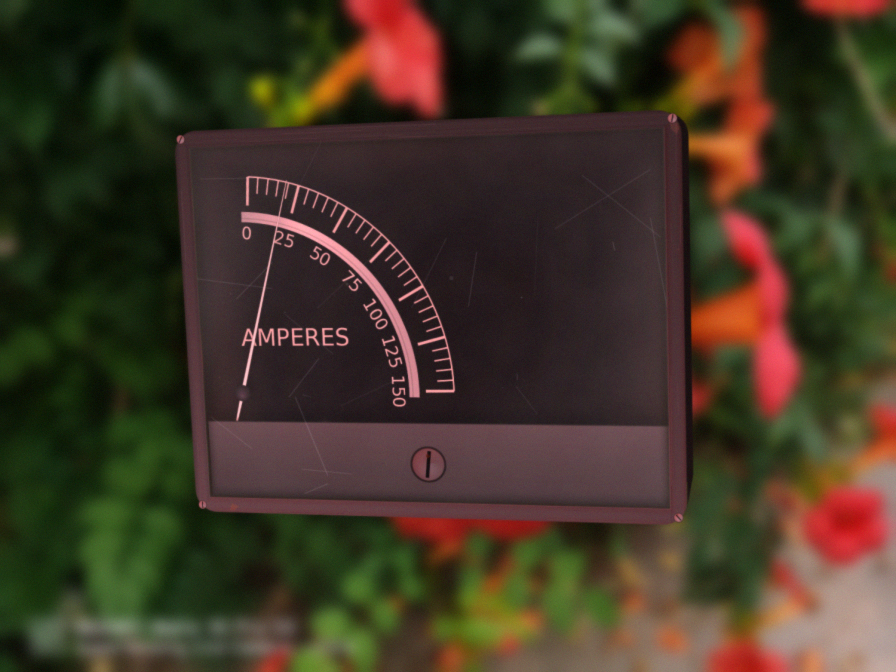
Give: 20; A
